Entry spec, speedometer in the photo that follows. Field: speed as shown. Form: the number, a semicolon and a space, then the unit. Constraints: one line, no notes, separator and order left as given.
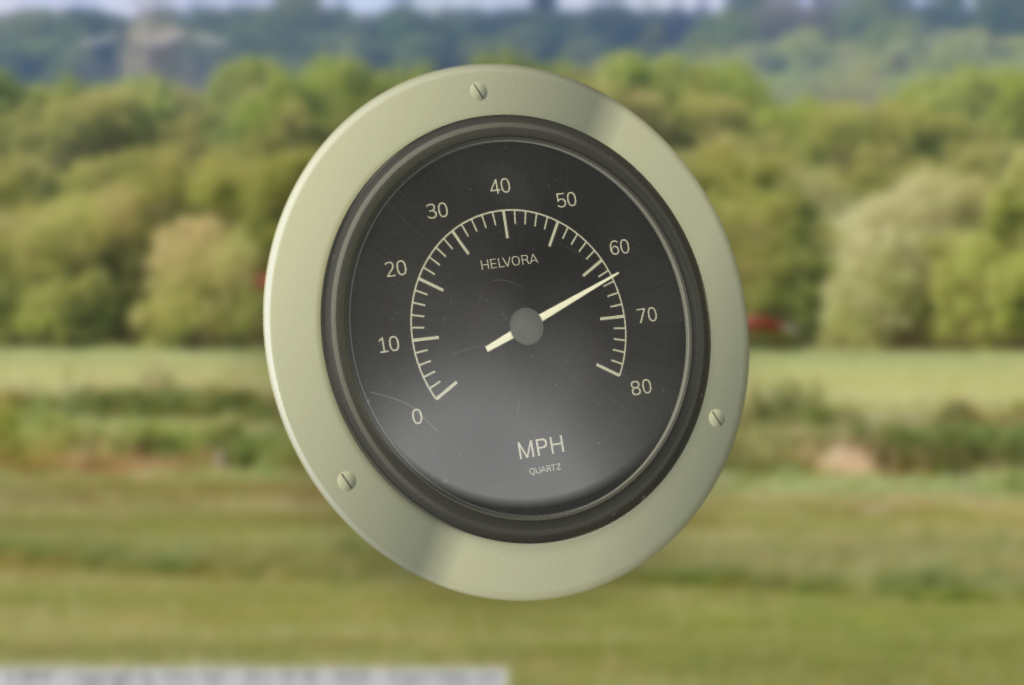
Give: 63; mph
